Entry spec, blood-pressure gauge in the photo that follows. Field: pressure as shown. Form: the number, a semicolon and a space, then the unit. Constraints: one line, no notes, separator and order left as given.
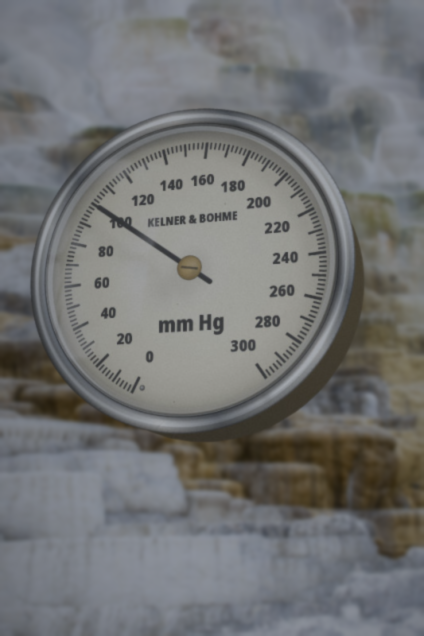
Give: 100; mmHg
